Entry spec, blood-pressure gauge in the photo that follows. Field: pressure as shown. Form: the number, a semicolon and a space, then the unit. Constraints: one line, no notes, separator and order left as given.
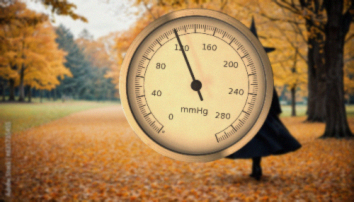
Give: 120; mmHg
